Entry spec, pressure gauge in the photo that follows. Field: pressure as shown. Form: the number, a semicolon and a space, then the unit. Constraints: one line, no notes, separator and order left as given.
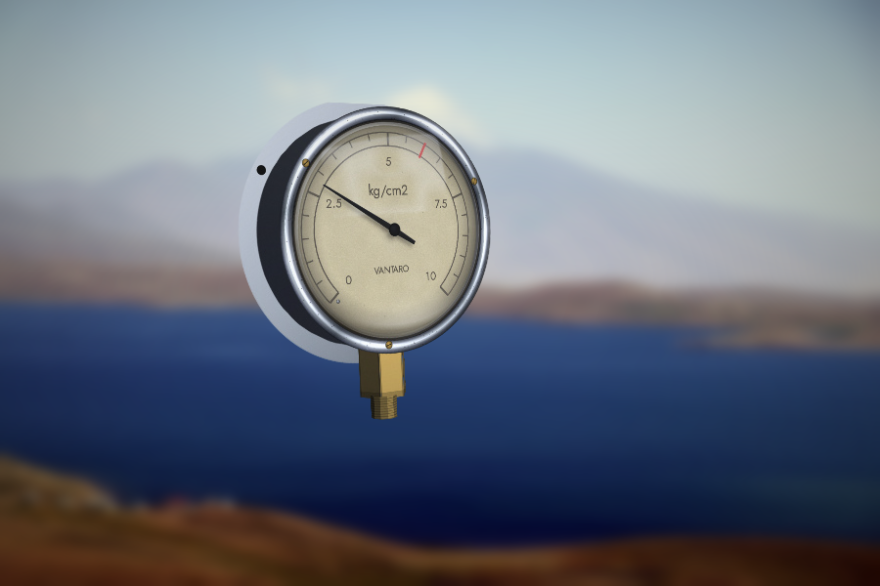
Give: 2.75; kg/cm²
